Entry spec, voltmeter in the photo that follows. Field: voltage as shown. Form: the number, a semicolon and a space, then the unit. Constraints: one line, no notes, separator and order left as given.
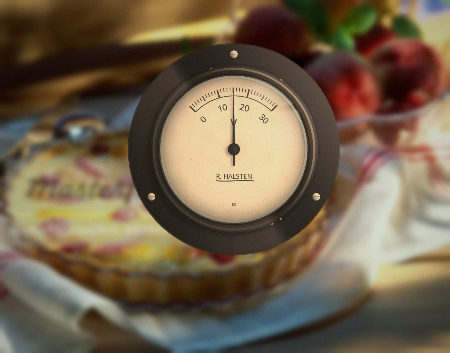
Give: 15; V
